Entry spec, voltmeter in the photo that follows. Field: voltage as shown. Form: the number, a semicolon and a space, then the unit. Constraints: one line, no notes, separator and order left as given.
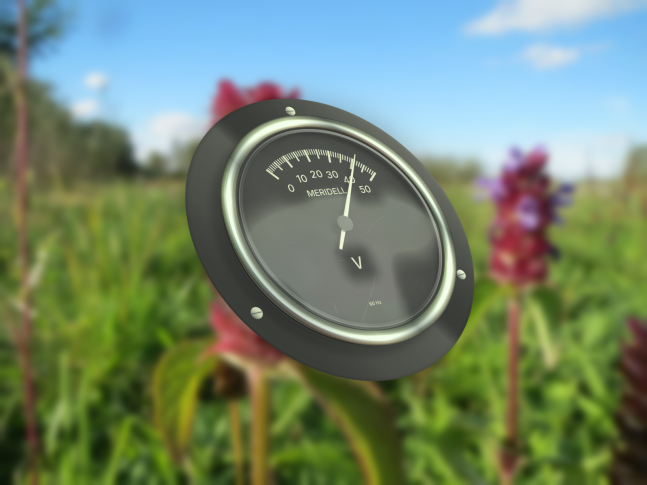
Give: 40; V
